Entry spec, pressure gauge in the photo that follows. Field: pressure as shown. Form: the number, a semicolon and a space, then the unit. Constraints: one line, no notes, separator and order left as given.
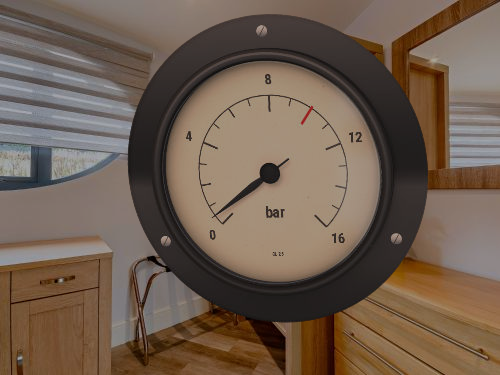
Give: 0.5; bar
